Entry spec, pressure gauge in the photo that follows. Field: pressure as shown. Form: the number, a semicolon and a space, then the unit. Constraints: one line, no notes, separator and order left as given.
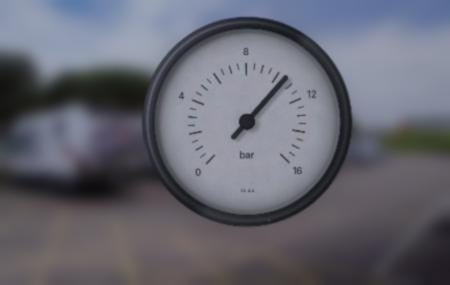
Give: 10.5; bar
